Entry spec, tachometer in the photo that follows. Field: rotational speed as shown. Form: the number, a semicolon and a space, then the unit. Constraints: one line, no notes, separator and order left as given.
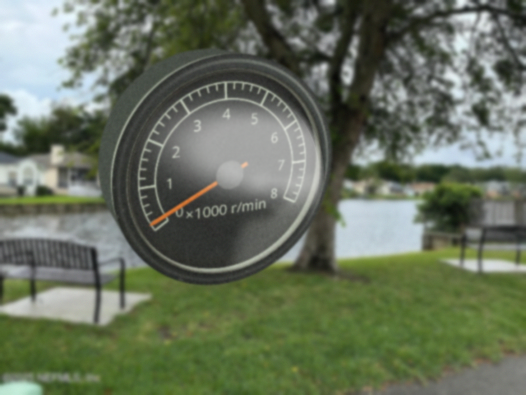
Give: 200; rpm
